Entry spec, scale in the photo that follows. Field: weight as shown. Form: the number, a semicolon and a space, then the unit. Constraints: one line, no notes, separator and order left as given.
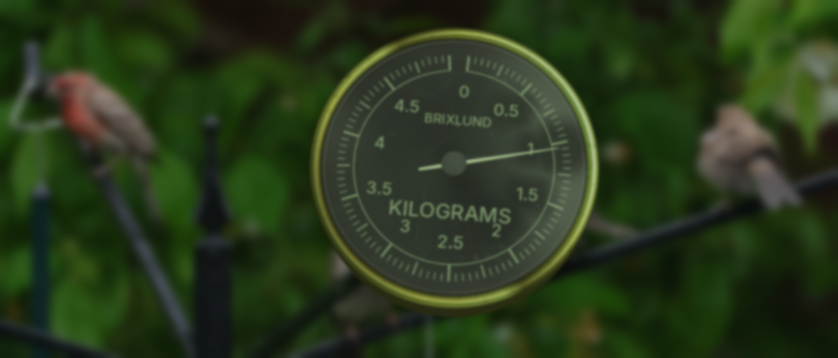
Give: 1.05; kg
